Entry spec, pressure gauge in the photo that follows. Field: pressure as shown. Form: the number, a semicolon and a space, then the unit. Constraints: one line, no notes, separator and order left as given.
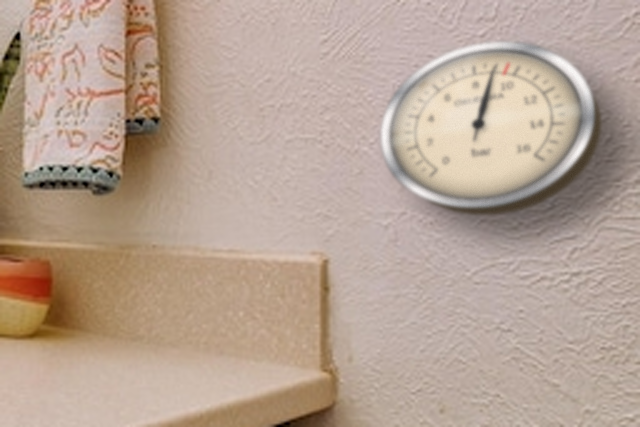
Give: 9; bar
